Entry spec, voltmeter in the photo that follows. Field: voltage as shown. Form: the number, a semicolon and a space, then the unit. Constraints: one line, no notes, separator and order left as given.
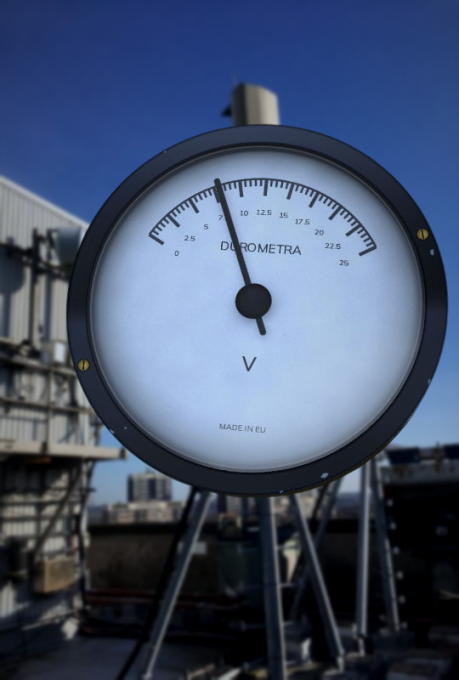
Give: 8; V
